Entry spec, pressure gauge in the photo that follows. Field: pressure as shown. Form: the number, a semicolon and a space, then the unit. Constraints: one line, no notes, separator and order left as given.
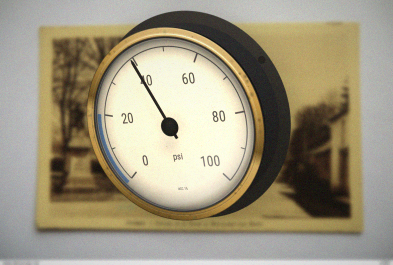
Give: 40; psi
